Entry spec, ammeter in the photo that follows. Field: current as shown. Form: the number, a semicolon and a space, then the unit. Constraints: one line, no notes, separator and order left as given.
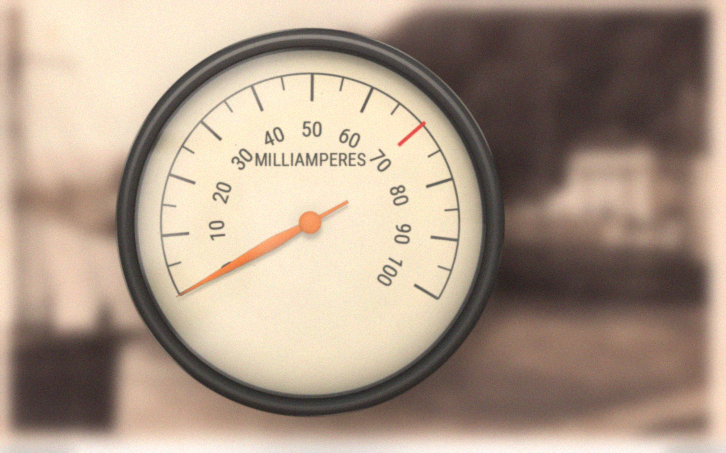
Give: 0; mA
